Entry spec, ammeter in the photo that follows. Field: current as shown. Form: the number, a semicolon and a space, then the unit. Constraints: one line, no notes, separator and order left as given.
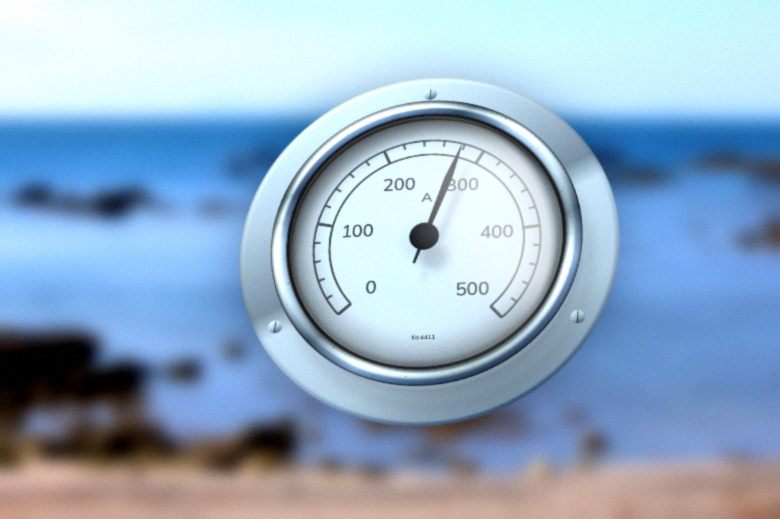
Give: 280; A
